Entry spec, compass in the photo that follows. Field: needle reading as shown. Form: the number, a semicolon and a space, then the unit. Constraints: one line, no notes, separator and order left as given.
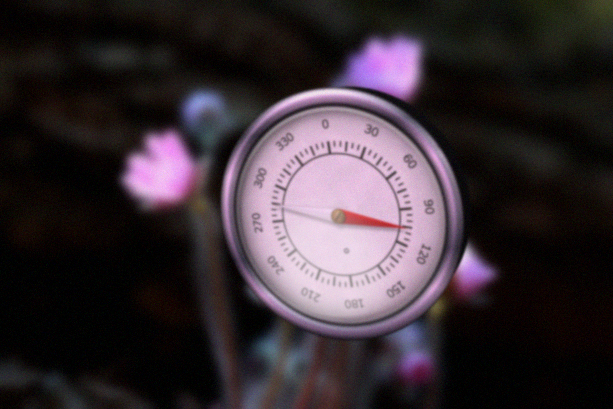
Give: 105; °
